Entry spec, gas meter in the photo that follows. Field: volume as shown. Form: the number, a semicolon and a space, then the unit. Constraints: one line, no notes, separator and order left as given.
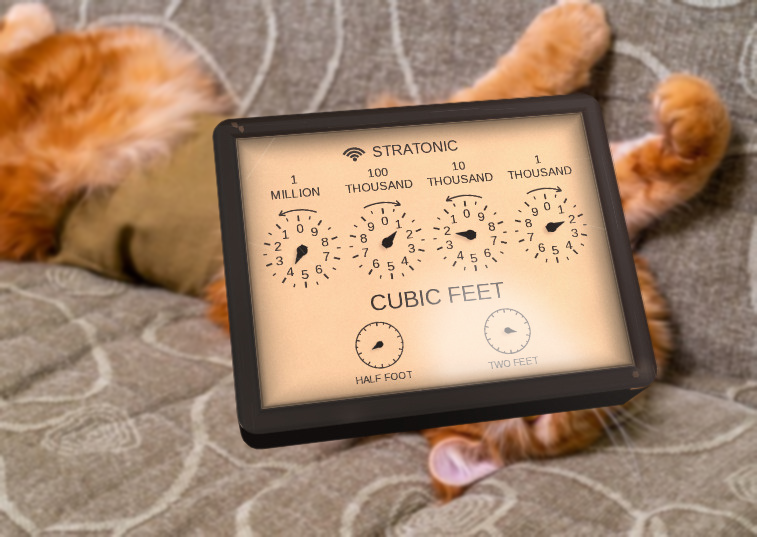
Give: 412200; ft³
